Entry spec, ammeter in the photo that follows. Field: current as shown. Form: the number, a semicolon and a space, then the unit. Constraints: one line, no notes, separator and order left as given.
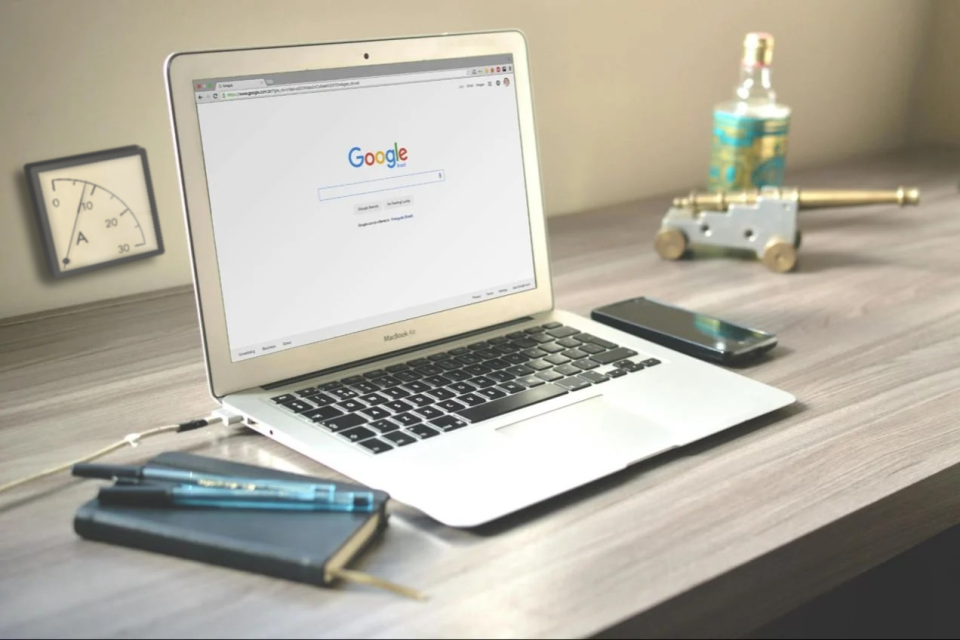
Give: 7.5; A
